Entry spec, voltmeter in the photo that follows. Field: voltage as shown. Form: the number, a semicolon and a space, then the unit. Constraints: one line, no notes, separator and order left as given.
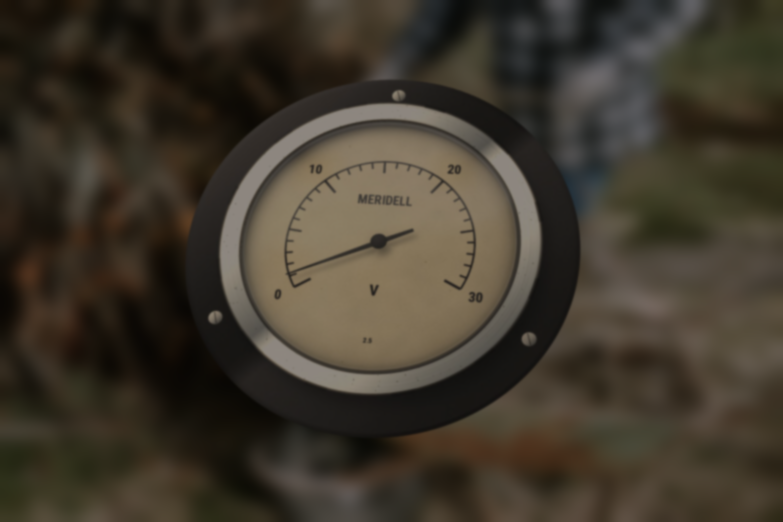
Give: 1; V
